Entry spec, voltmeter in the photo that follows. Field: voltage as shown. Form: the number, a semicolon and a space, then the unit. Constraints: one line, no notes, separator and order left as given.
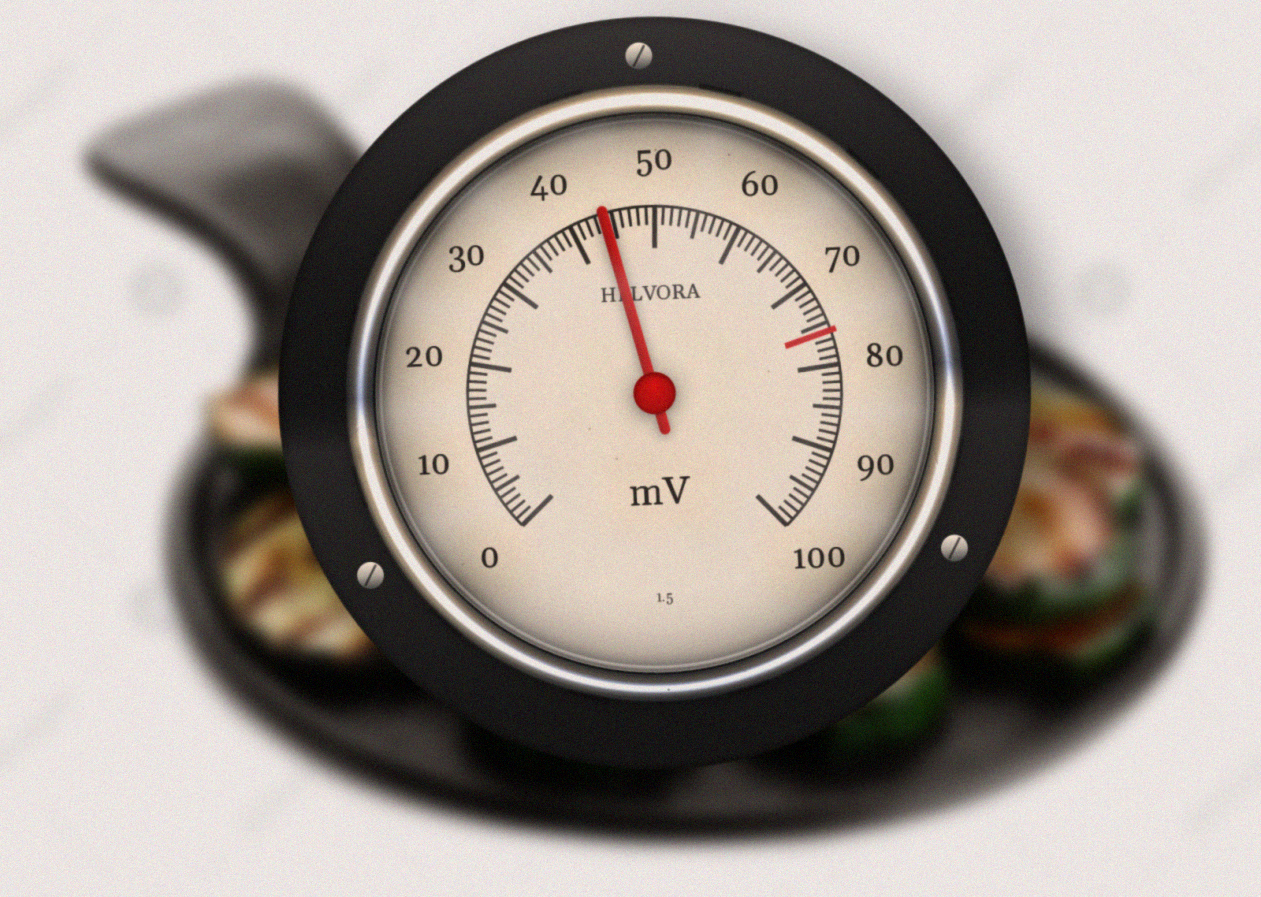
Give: 44; mV
